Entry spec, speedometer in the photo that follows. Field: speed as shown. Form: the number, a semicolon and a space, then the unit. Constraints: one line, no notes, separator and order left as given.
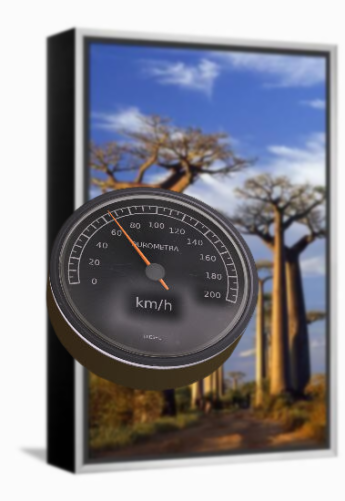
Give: 65; km/h
